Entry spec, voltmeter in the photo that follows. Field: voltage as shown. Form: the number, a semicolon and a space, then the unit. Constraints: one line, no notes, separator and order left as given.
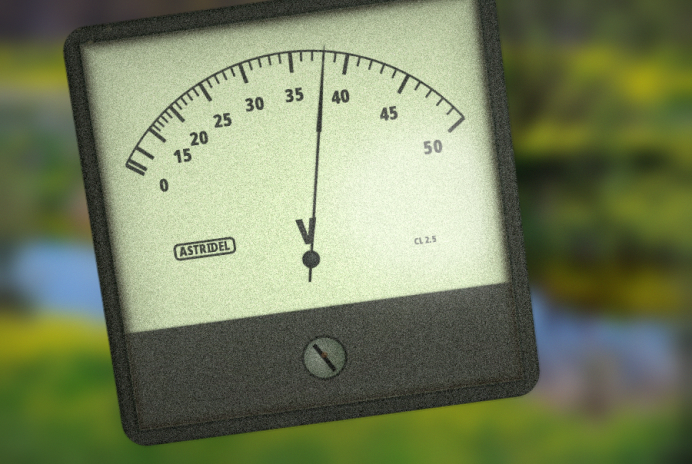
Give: 38; V
